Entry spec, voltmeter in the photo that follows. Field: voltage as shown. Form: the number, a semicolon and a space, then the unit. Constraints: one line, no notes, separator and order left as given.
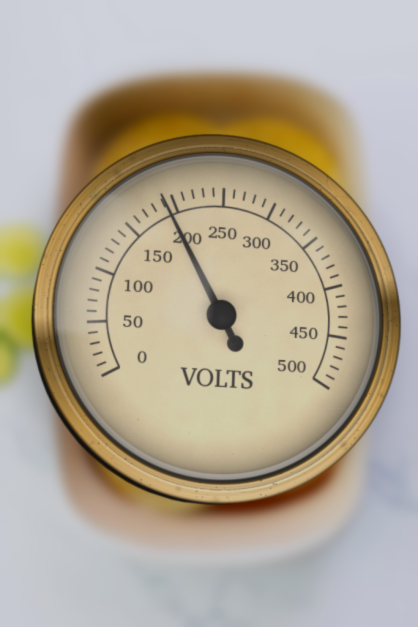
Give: 190; V
